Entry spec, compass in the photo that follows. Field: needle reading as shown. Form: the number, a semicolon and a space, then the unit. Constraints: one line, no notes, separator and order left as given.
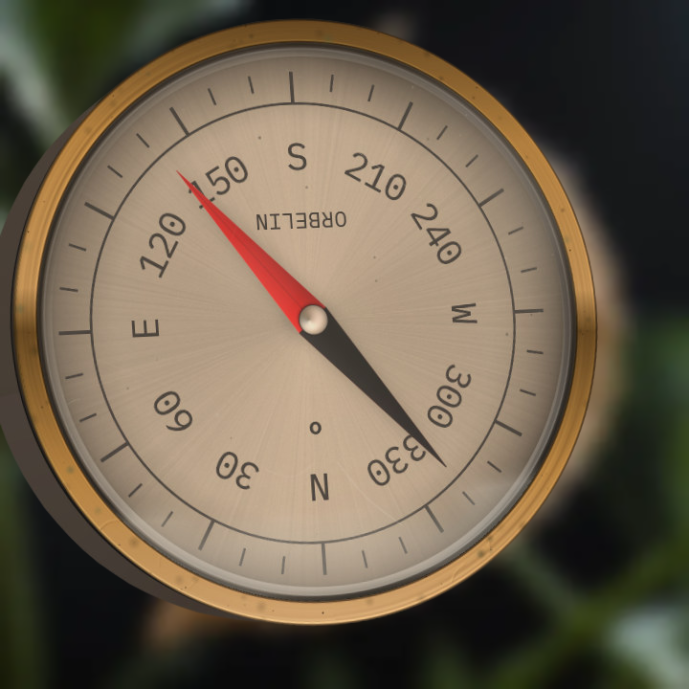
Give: 140; °
